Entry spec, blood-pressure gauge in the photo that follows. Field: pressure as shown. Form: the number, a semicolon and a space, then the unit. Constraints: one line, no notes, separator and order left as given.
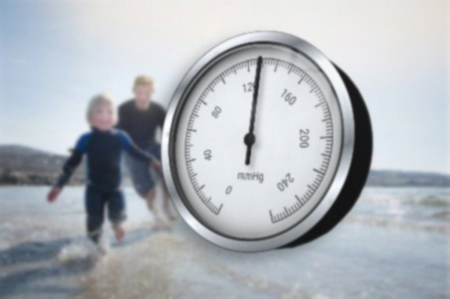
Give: 130; mmHg
